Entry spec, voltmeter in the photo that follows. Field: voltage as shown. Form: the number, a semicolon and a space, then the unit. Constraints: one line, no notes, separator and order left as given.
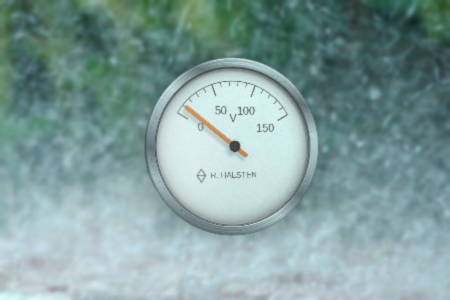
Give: 10; V
